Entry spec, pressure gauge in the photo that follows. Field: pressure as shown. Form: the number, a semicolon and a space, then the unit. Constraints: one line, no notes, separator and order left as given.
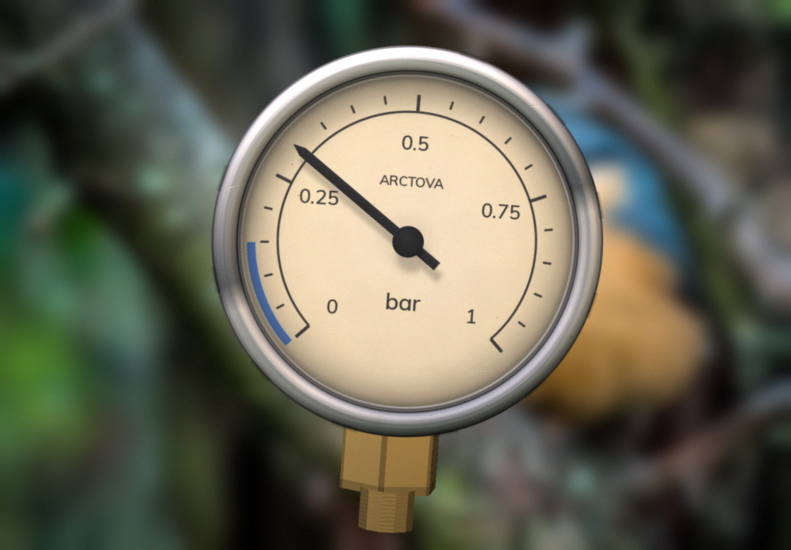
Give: 0.3; bar
